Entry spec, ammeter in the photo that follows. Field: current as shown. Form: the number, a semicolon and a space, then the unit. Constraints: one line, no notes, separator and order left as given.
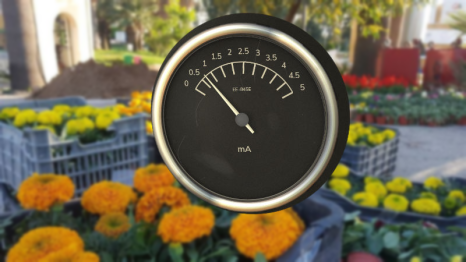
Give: 0.75; mA
